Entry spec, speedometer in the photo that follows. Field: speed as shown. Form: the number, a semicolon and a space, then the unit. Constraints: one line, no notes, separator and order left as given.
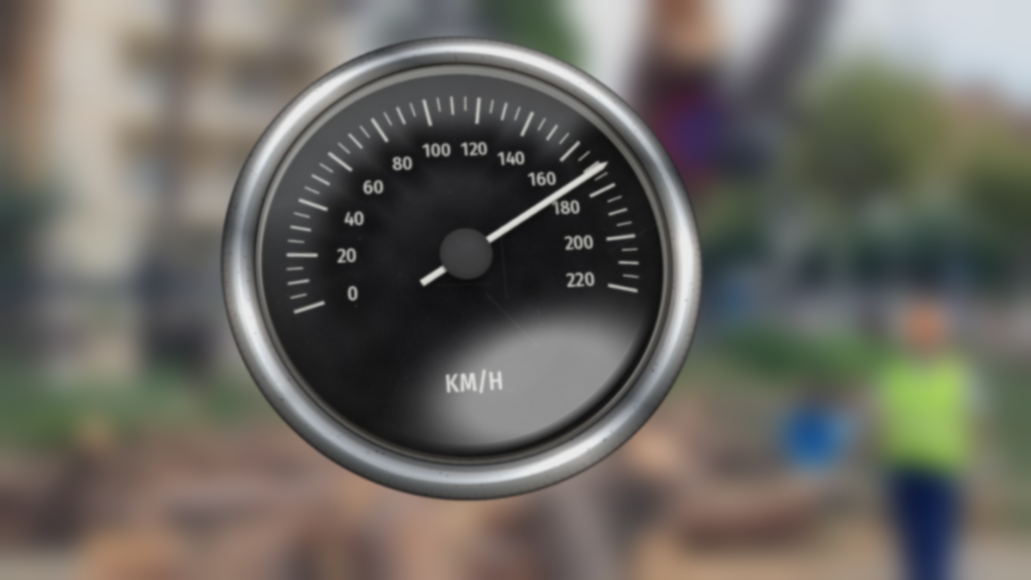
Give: 172.5; km/h
